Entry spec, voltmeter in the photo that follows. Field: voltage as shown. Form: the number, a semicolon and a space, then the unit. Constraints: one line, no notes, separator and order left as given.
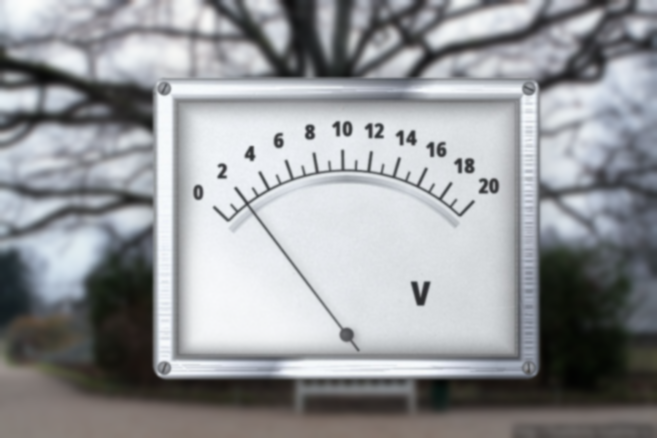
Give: 2; V
